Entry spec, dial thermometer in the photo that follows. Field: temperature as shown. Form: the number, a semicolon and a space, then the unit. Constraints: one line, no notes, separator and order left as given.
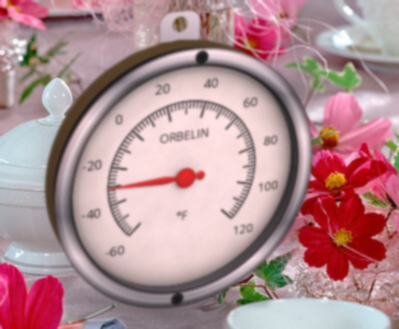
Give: -30; °F
